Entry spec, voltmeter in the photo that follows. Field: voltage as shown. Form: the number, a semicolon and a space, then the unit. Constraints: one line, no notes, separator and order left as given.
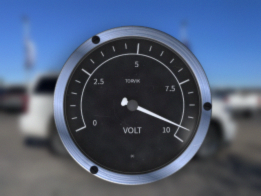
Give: 9.5; V
